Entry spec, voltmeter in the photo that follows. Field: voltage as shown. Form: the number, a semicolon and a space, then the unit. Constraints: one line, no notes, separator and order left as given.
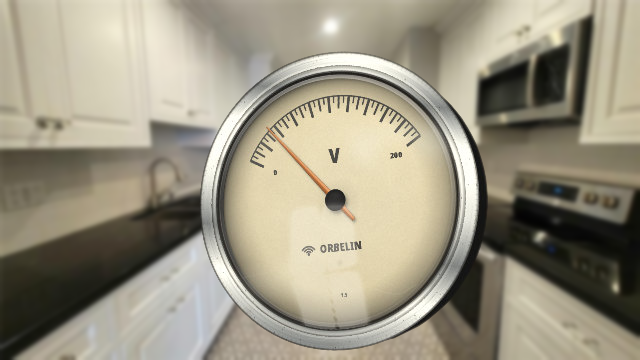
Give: 35; V
